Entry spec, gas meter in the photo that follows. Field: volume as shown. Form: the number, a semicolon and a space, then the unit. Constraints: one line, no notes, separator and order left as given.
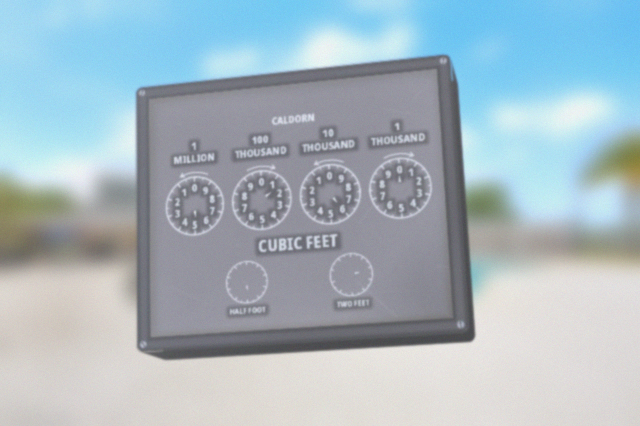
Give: 516000; ft³
